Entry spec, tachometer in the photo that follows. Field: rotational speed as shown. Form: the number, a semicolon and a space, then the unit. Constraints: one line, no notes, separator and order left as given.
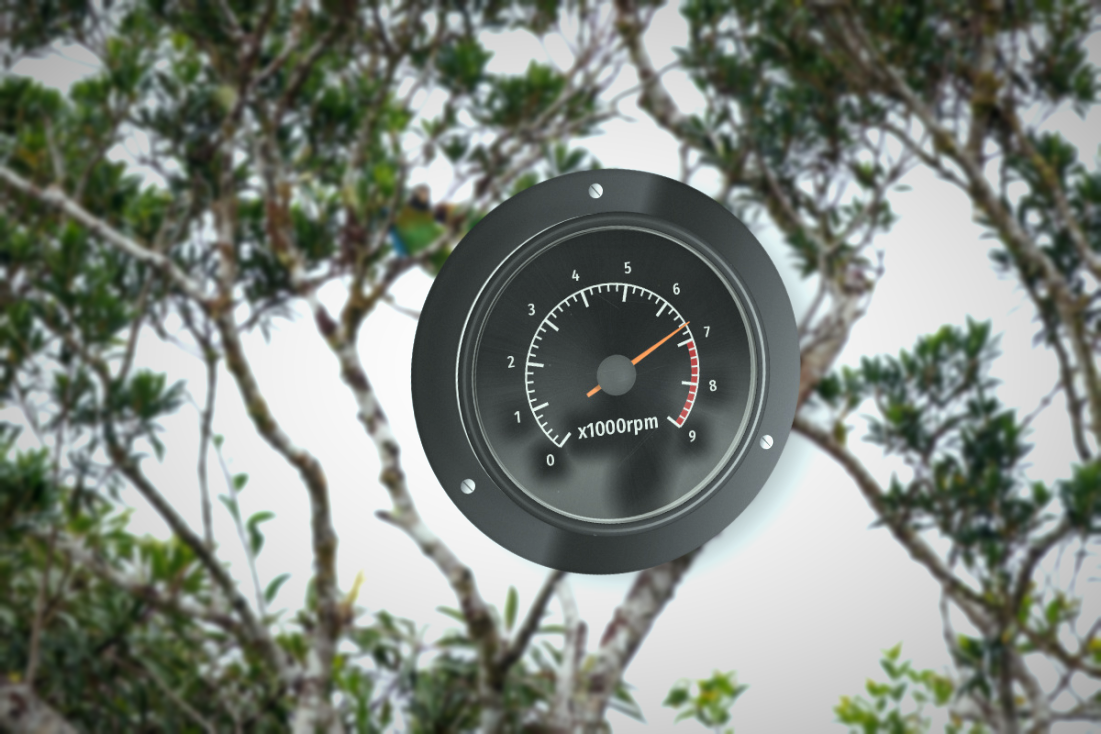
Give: 6600; rpm
